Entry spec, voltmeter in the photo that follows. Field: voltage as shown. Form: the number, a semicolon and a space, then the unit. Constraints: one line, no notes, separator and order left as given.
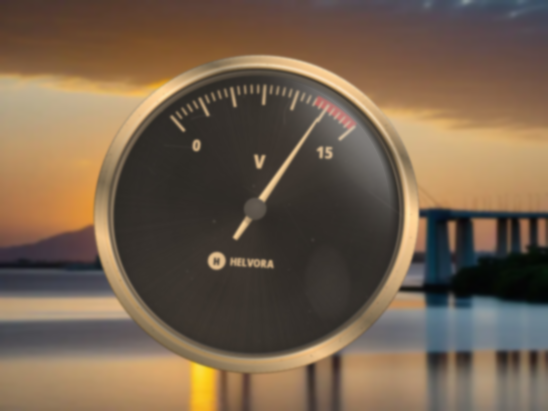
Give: 12.5; V
